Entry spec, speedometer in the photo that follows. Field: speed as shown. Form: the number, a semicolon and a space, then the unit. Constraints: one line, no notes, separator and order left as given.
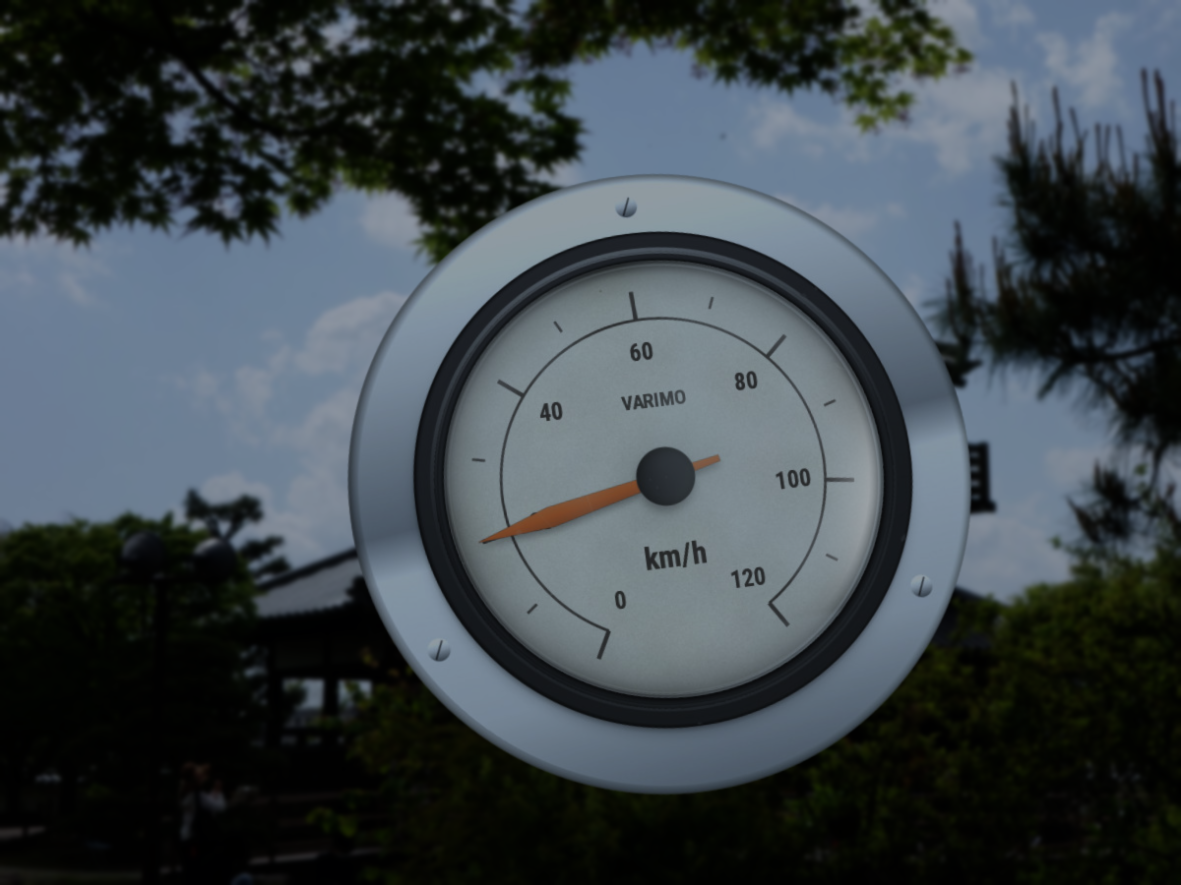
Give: 20; km/h
